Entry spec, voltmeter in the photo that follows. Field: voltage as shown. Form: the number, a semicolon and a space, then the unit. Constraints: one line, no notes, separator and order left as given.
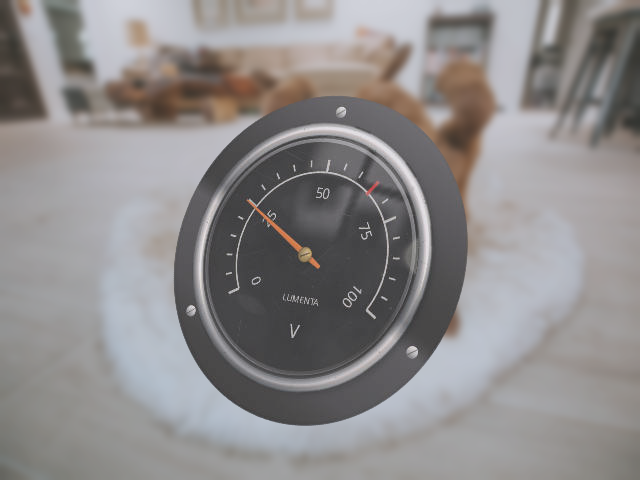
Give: 25; V
